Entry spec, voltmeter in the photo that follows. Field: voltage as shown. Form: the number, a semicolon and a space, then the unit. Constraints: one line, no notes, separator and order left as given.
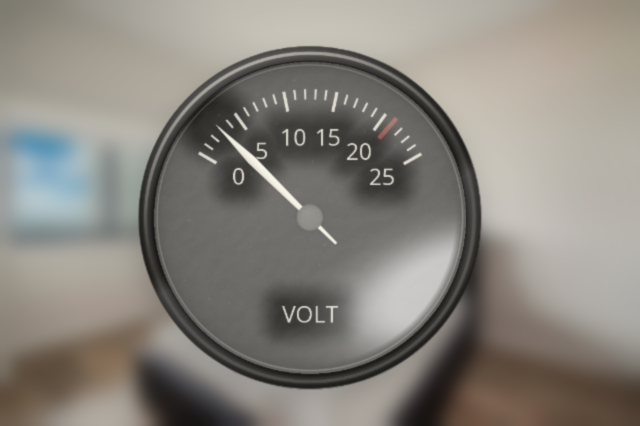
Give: 3; V
